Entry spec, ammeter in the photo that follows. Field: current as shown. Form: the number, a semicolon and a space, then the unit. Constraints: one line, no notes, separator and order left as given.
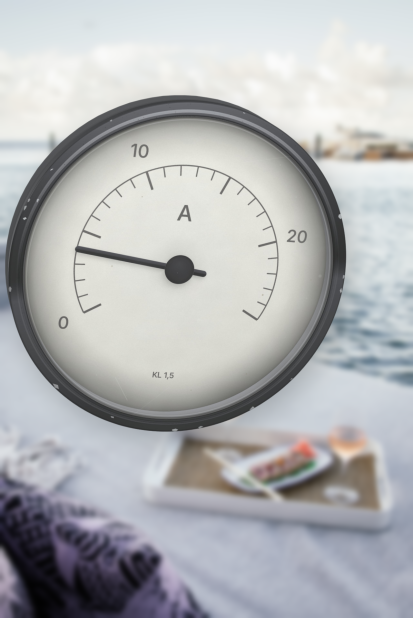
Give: 4; A
